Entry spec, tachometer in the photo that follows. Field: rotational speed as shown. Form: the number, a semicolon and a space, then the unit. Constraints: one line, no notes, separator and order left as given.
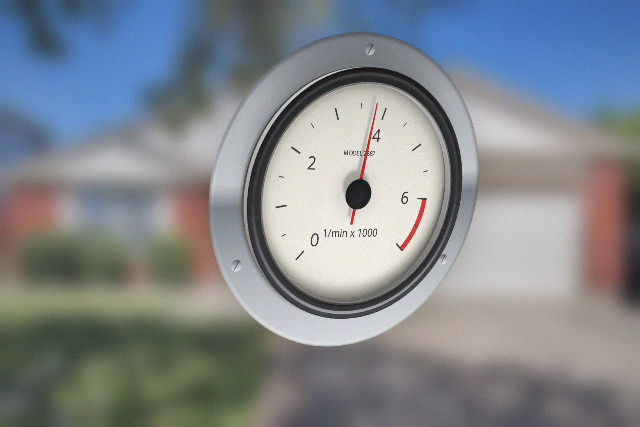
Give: 3750; rpm
